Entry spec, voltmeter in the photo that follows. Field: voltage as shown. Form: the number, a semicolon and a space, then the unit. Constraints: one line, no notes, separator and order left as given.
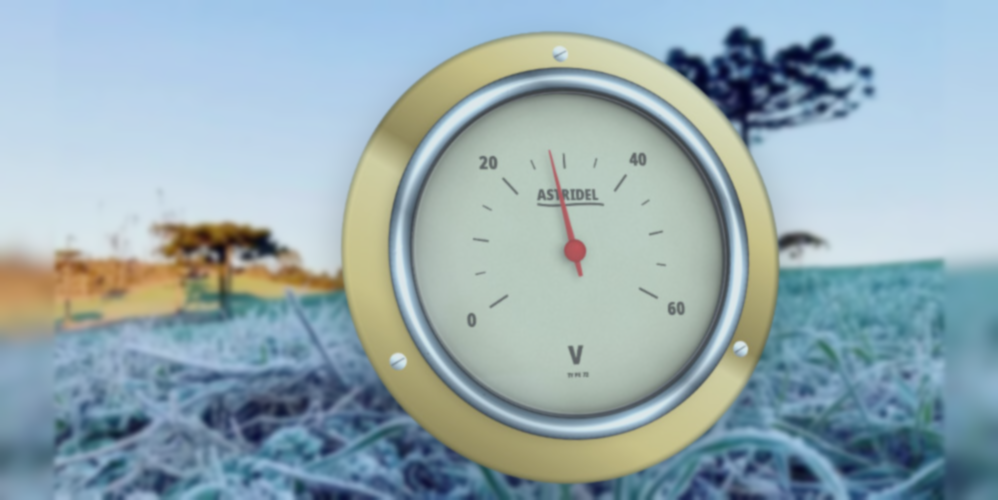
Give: 27.5; V
